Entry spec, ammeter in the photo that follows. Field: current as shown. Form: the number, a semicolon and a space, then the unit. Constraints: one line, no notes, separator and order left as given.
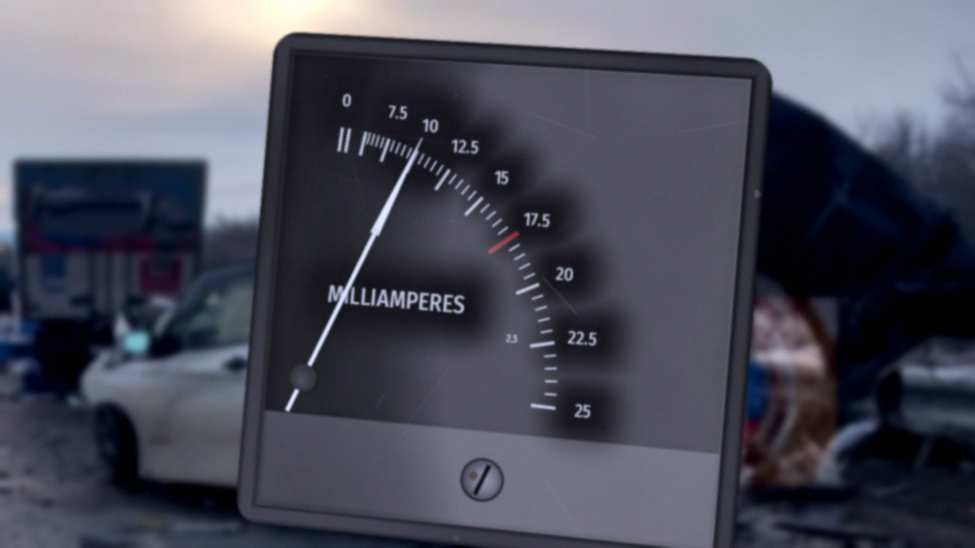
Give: 10; mA
